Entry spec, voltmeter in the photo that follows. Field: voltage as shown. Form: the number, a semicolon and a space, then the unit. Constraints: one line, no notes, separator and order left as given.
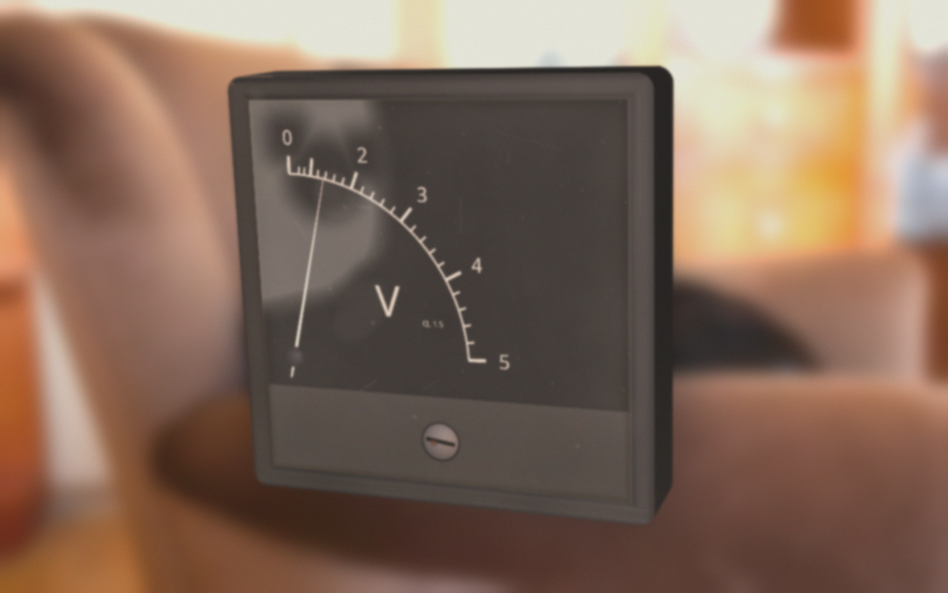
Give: 1.4; V
